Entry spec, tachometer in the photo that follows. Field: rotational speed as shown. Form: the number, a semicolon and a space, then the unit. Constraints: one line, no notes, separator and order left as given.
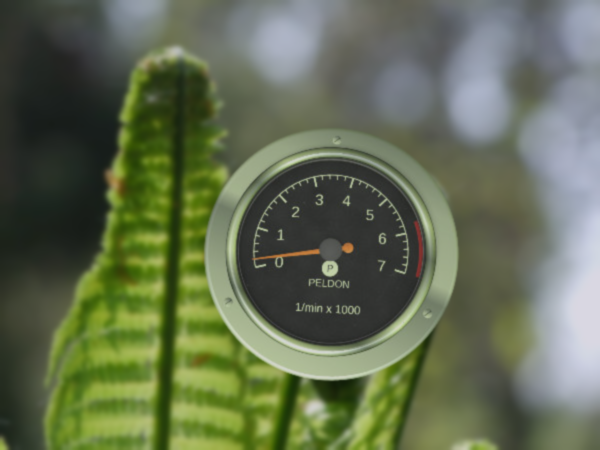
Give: 200; rpm
